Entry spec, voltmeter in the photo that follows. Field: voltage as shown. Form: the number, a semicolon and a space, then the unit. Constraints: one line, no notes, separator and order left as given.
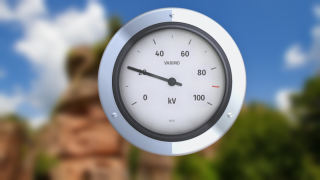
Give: 20; kV
